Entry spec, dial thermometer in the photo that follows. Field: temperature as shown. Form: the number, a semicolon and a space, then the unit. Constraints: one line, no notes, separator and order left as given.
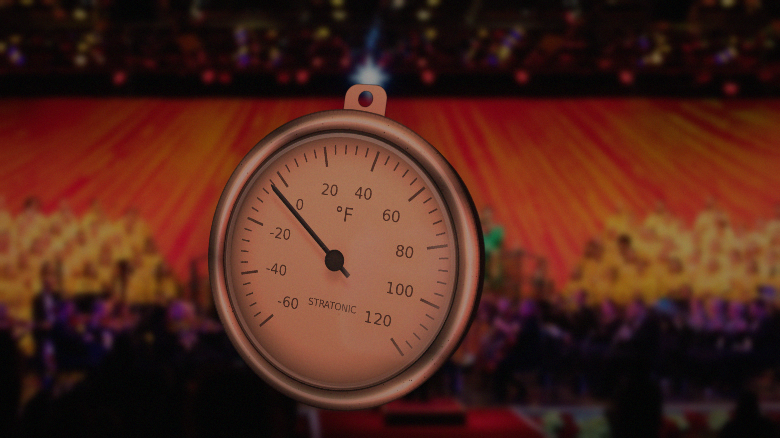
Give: -4; °F
